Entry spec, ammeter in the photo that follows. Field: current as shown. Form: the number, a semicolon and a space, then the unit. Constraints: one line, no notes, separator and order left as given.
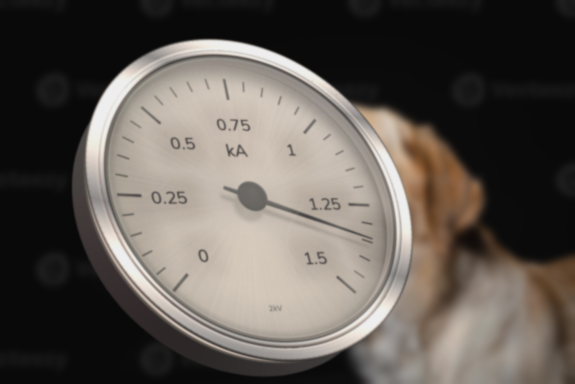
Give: 1.35; kA
